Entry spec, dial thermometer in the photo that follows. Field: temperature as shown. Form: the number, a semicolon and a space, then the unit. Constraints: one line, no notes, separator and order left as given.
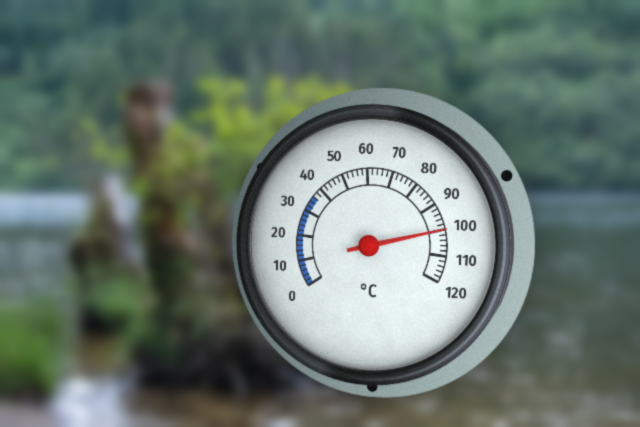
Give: 100; °C
